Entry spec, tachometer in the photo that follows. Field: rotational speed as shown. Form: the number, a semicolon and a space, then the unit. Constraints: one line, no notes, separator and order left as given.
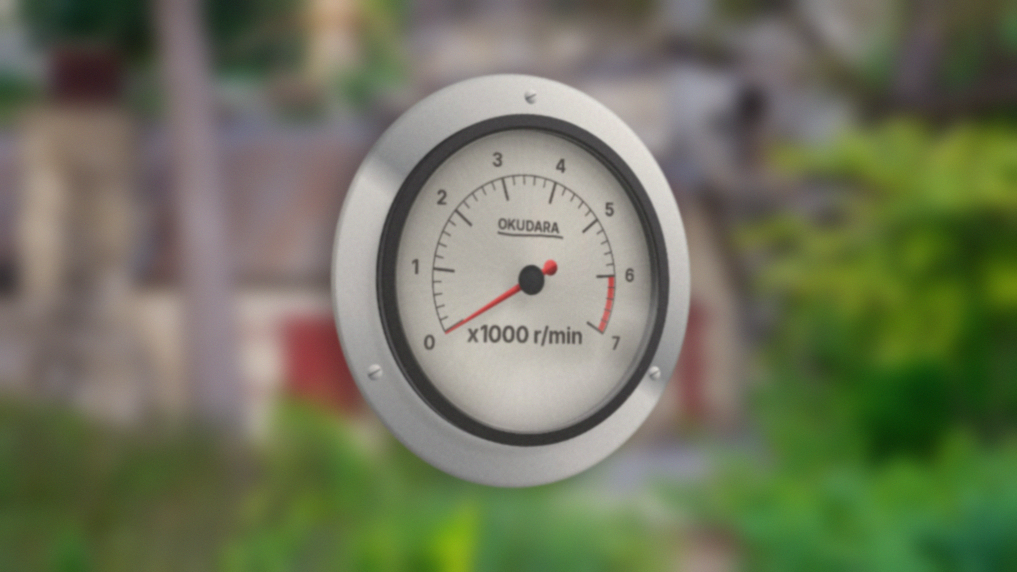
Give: 0; rpm
